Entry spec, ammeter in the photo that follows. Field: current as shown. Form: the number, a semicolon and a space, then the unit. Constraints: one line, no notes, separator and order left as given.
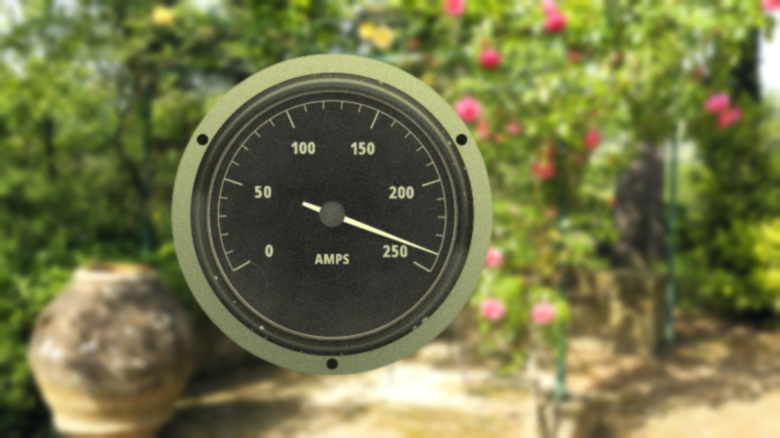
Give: 240; A
